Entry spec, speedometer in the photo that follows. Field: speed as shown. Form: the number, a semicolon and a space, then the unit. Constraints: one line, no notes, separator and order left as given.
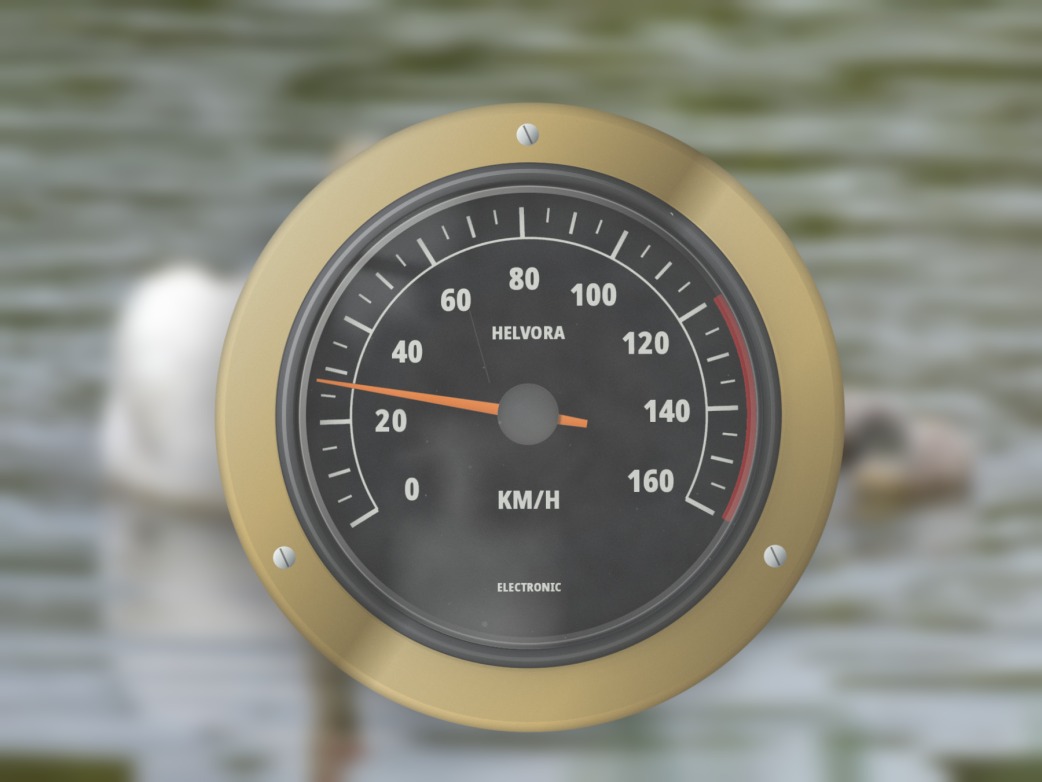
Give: 27.5; km/h
